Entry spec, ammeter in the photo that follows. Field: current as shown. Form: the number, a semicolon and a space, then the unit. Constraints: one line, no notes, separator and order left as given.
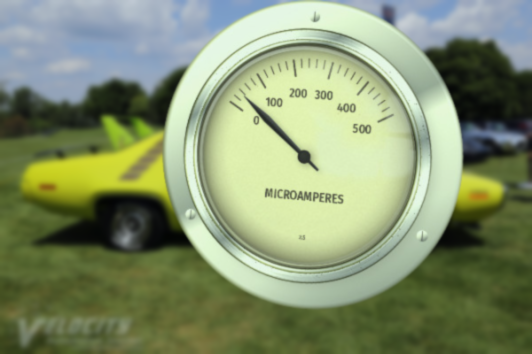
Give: 40; µA
